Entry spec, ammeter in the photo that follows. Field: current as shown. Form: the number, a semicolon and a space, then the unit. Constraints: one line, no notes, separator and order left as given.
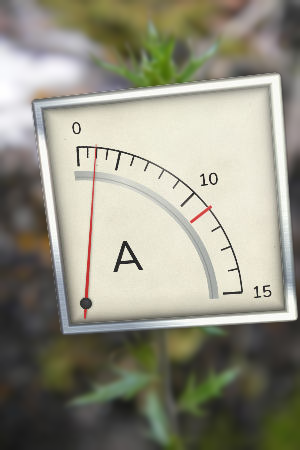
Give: 3; A
